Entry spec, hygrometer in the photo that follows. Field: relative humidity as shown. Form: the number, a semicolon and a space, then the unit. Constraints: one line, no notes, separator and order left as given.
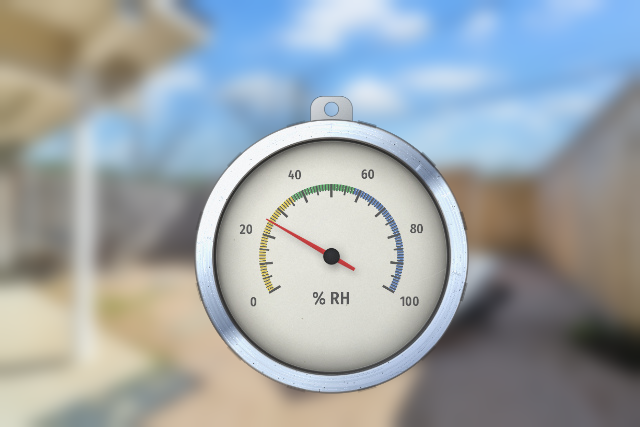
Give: 25; %
